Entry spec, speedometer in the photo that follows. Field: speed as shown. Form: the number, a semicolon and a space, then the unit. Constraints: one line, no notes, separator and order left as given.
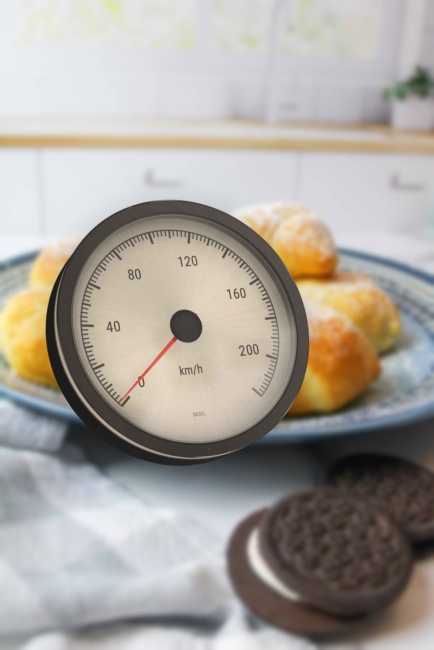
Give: 2; km/h
